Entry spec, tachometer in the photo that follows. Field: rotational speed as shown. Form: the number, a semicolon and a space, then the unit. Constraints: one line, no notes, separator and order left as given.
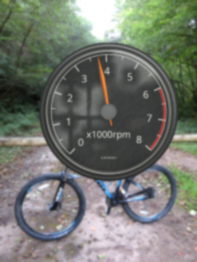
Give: 3750; rpm
